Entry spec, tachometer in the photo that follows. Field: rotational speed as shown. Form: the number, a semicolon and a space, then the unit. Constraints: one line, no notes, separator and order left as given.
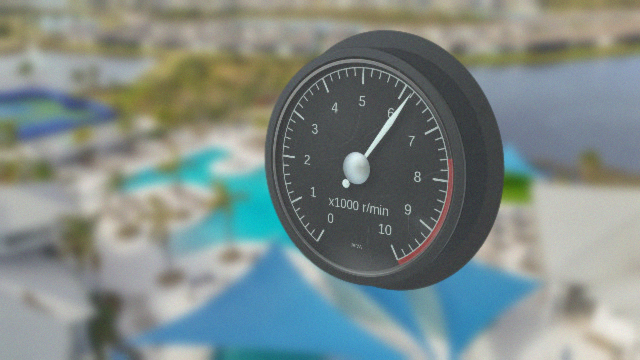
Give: 6200; rpm
